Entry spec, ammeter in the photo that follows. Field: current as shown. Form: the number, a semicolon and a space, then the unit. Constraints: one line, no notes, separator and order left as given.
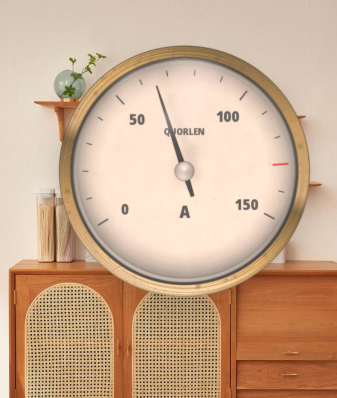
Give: 65; A
